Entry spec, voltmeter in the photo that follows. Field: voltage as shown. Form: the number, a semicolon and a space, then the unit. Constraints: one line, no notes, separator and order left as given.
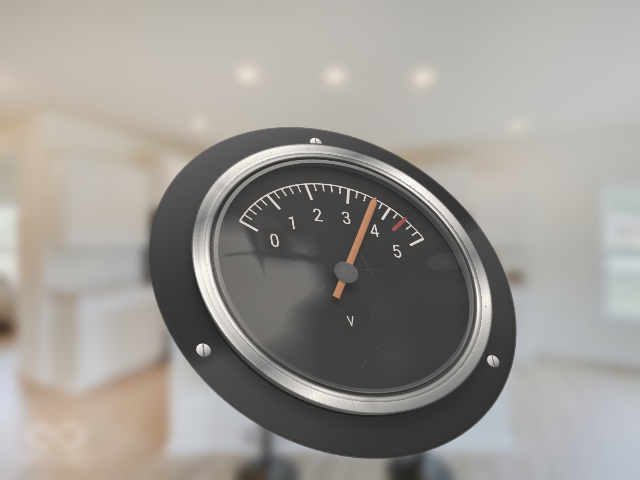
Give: 3.6; V
